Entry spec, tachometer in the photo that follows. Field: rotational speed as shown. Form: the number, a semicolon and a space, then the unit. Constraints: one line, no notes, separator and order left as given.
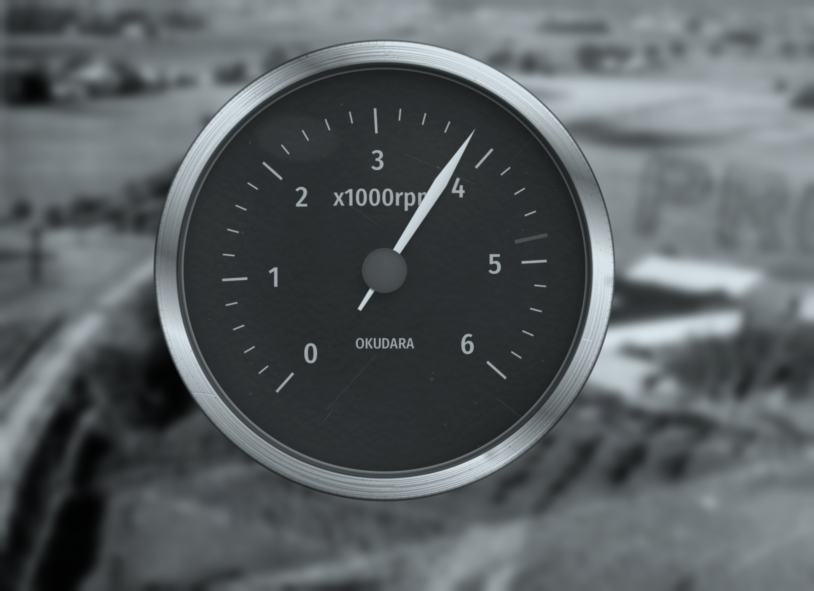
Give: 3800; rpm
